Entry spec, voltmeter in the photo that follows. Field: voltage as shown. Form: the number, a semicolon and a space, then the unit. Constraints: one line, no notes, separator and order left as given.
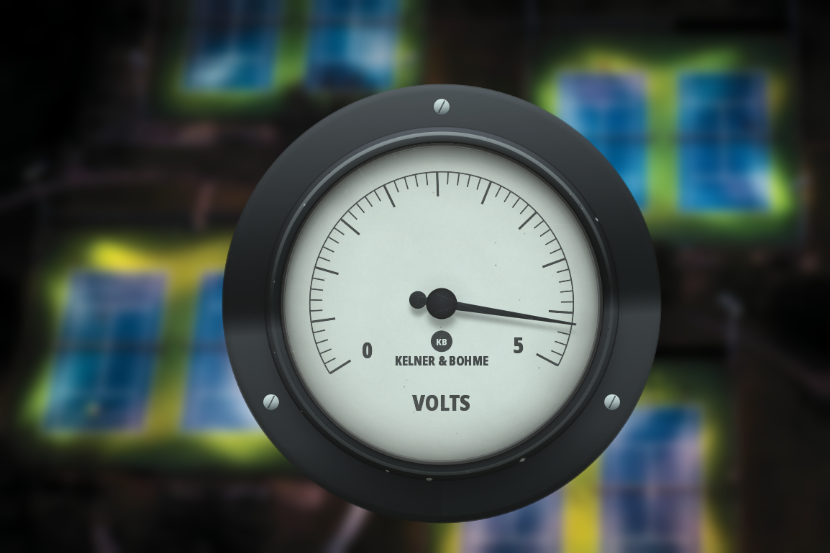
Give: 4.6; V
